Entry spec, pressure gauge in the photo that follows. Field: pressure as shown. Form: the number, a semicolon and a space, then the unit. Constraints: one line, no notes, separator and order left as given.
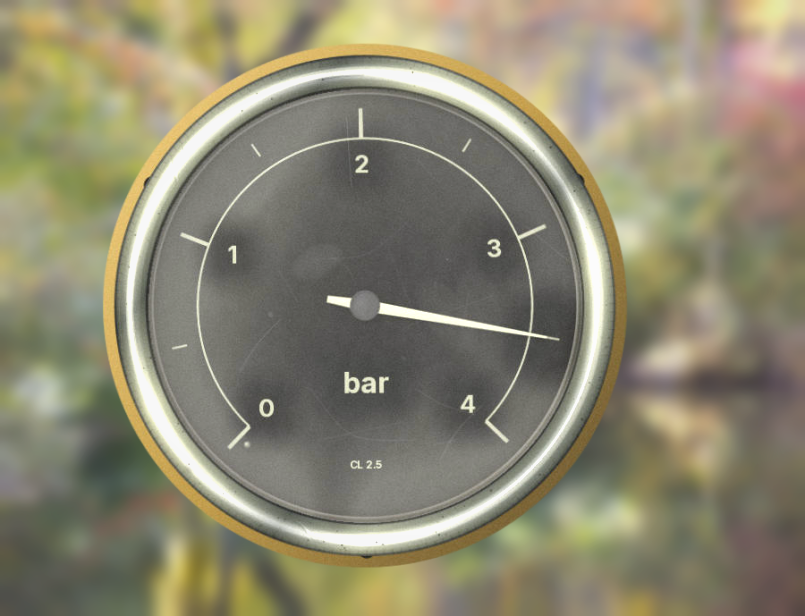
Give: 3.5; bar
